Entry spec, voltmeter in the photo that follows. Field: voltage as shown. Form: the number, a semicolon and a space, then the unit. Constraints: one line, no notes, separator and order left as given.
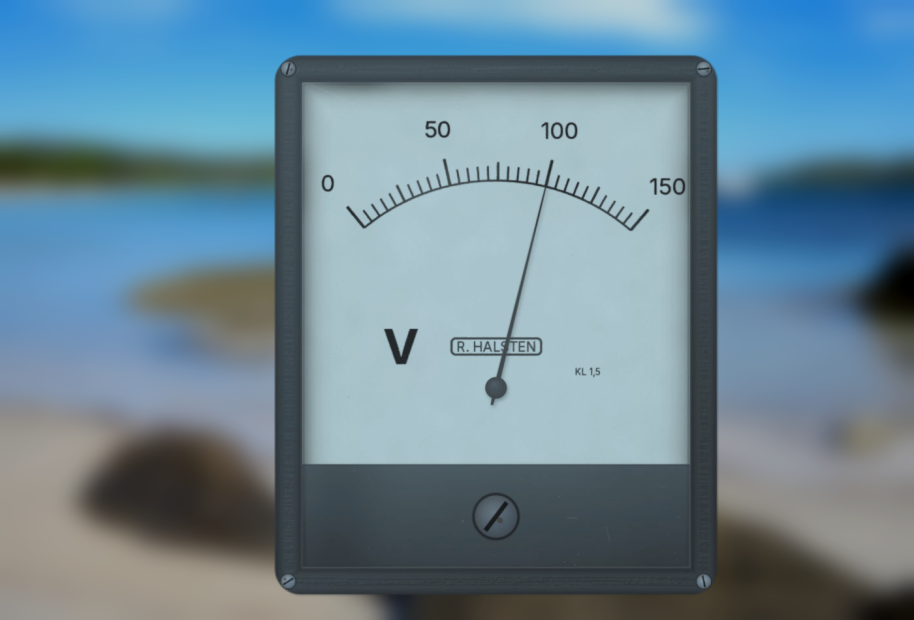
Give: 100; V
